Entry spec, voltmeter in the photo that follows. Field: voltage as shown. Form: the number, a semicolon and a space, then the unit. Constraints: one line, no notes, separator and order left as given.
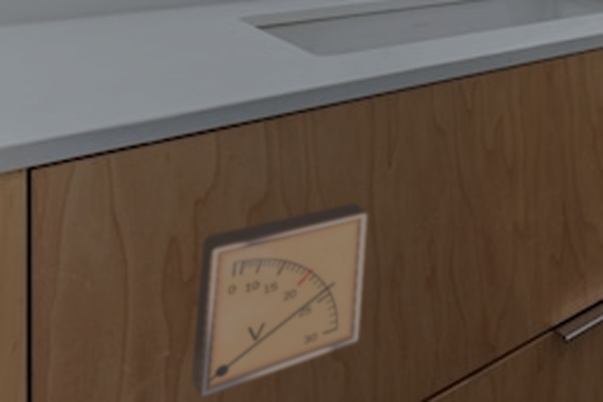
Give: 24; V
